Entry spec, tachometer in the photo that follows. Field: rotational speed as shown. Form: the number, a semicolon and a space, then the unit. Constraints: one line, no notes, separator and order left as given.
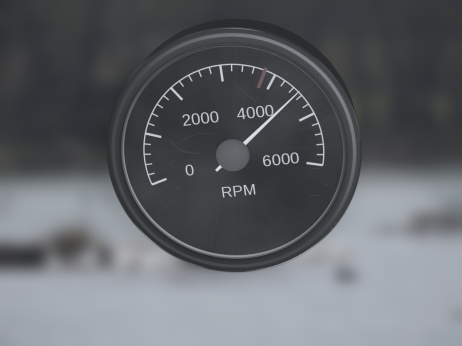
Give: 4500; rpm
